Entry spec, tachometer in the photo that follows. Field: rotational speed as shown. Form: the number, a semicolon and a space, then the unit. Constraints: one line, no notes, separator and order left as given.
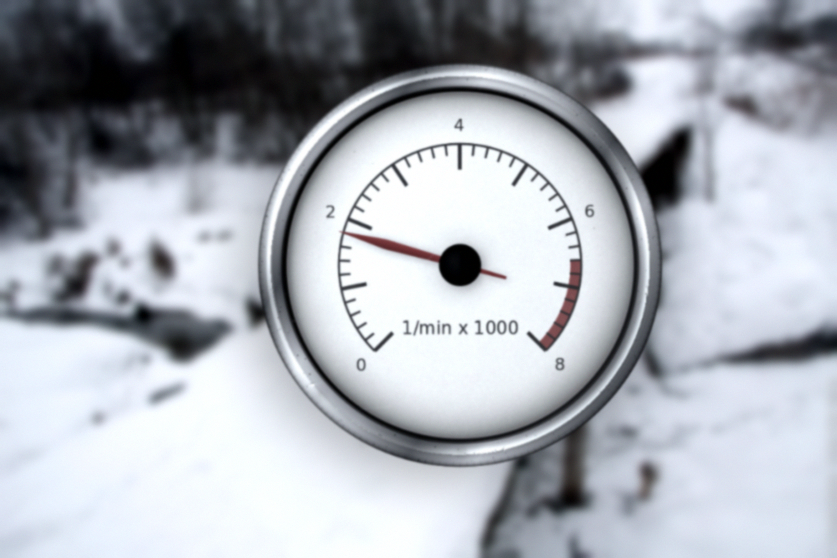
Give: 1800; rpm
